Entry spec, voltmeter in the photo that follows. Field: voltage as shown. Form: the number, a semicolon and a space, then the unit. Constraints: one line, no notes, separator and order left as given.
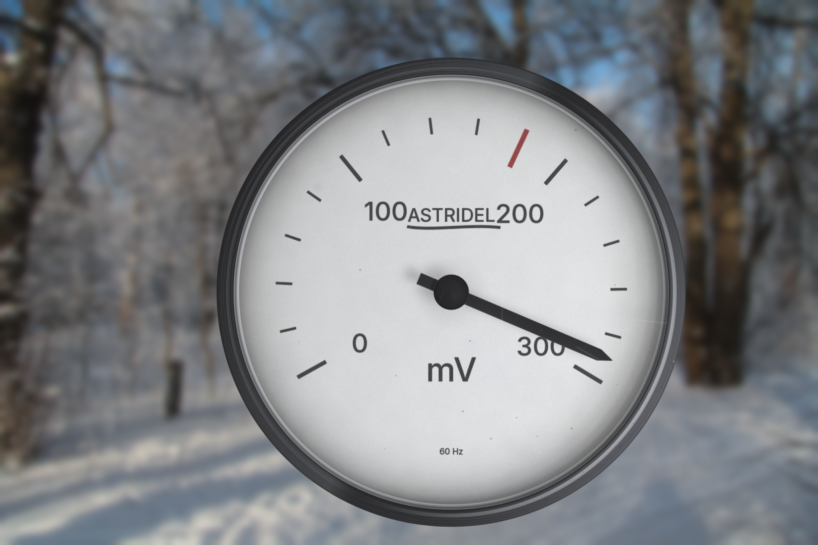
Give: 290; mV
